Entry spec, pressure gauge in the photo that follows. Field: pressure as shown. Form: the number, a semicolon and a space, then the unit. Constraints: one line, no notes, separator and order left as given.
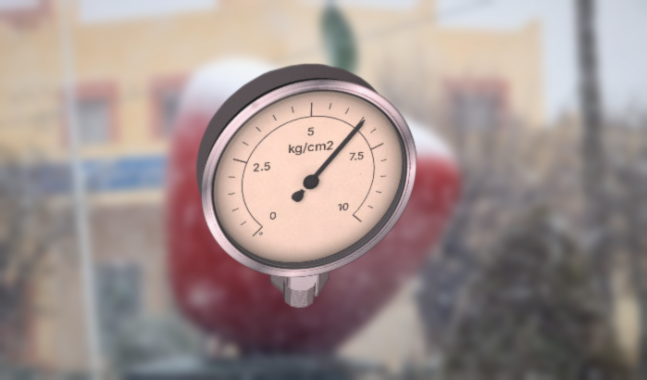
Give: 6.5; kg/cm²
